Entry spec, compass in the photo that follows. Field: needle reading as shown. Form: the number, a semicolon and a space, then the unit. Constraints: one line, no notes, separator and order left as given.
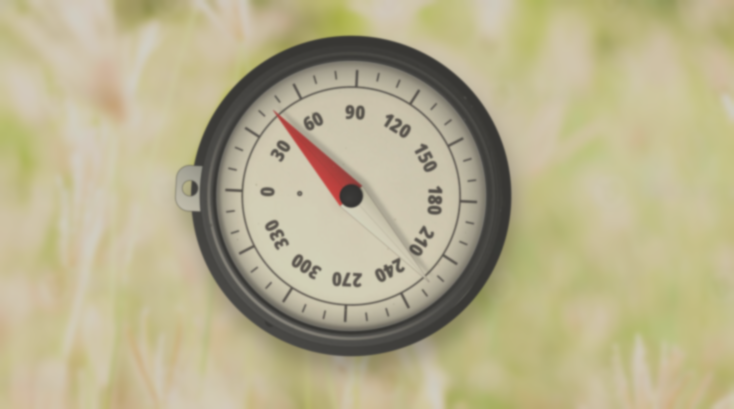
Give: 45; °
